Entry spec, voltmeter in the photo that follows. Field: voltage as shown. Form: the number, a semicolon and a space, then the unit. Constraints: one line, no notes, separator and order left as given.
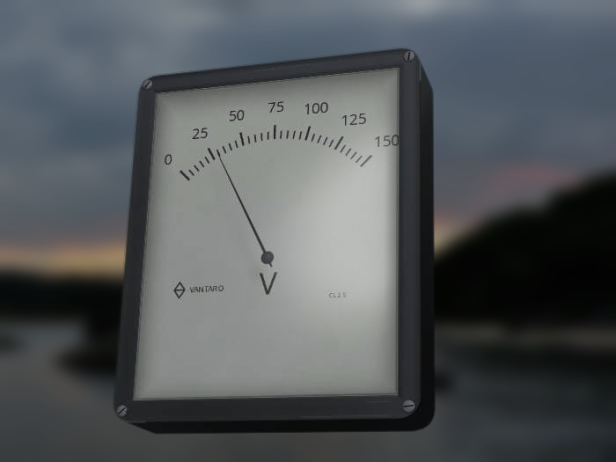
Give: 30; V
